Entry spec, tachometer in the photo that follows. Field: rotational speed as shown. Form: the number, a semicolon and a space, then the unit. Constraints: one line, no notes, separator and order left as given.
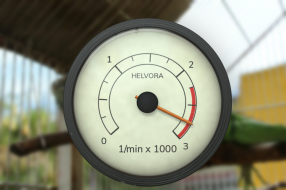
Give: 2750; rpm
